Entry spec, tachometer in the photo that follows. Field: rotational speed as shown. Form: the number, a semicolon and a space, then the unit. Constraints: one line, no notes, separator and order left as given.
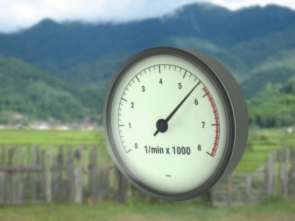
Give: 5600; rpm
